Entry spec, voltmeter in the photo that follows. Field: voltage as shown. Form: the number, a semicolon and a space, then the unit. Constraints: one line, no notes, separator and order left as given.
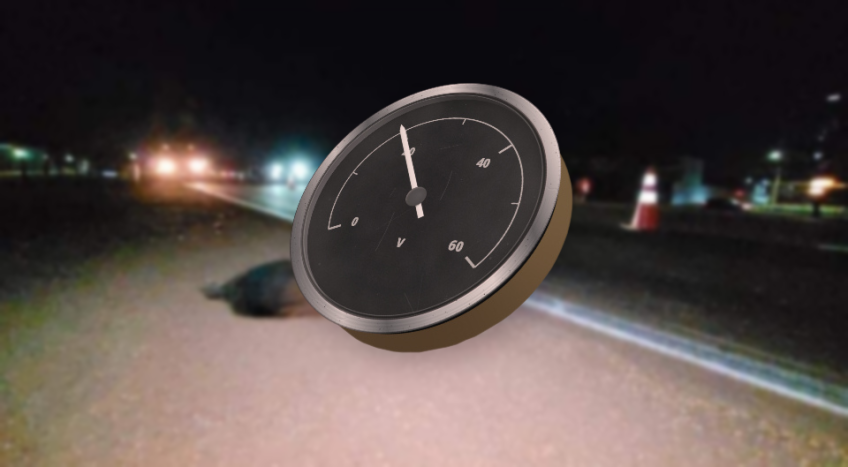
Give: 20; V
